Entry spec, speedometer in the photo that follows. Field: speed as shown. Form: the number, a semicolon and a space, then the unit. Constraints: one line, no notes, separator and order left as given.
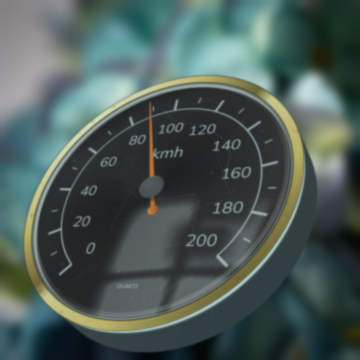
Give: 90; km/h
